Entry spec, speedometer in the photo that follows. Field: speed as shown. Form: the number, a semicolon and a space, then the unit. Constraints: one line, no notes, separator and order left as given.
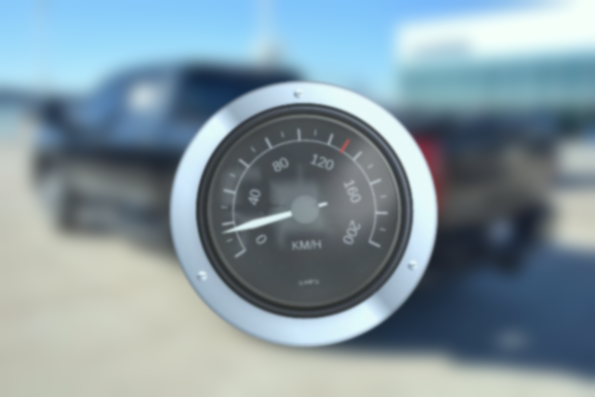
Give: 15; km/h
